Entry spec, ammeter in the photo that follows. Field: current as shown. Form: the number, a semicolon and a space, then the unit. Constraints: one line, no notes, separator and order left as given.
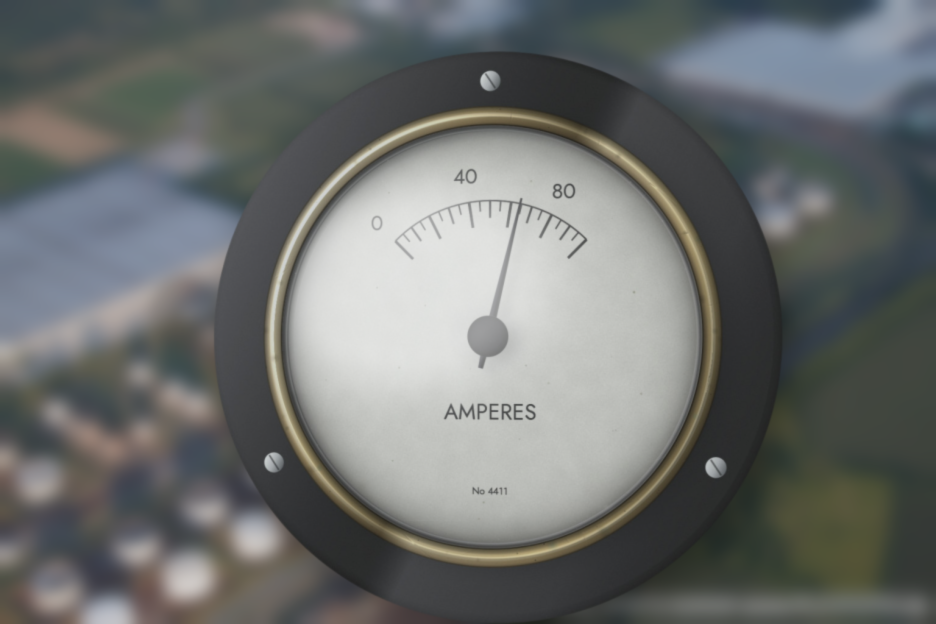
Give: 65; A
